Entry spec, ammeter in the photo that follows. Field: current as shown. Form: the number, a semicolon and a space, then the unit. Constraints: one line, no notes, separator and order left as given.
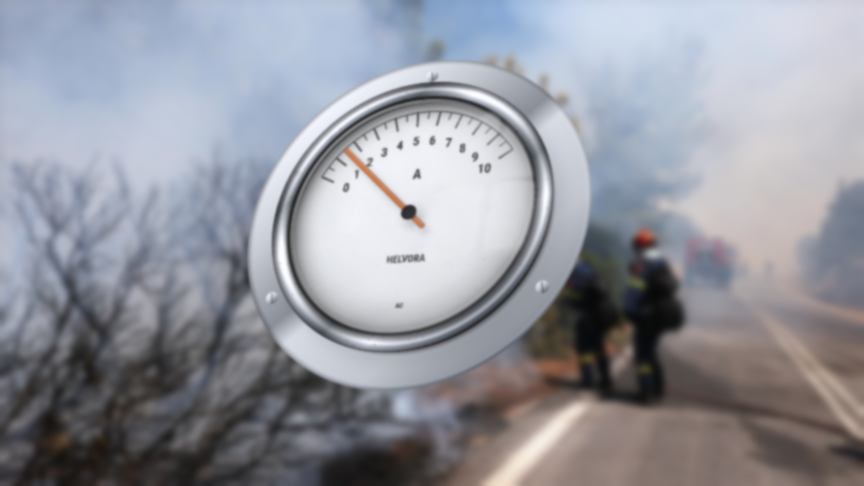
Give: 1.5; A
